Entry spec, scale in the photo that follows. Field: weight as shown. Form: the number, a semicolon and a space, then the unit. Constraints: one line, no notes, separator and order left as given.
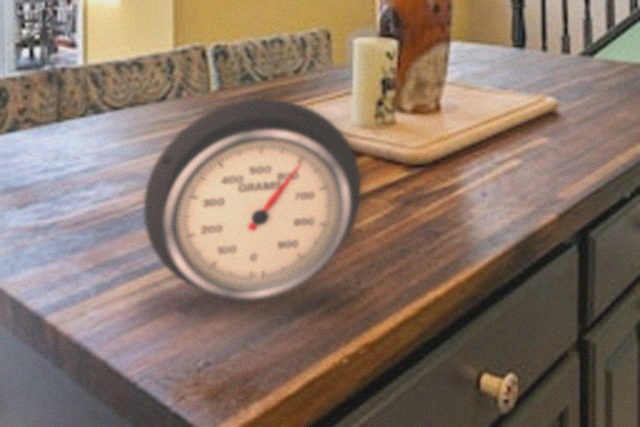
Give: 600; g
